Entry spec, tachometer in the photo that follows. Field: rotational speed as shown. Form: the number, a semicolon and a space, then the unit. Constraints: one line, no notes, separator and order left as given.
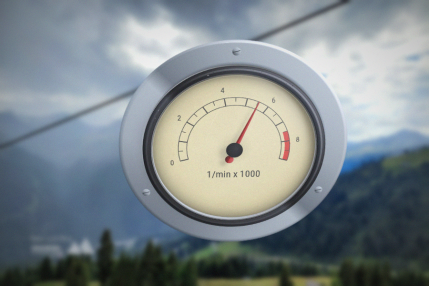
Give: 5500; rpm
